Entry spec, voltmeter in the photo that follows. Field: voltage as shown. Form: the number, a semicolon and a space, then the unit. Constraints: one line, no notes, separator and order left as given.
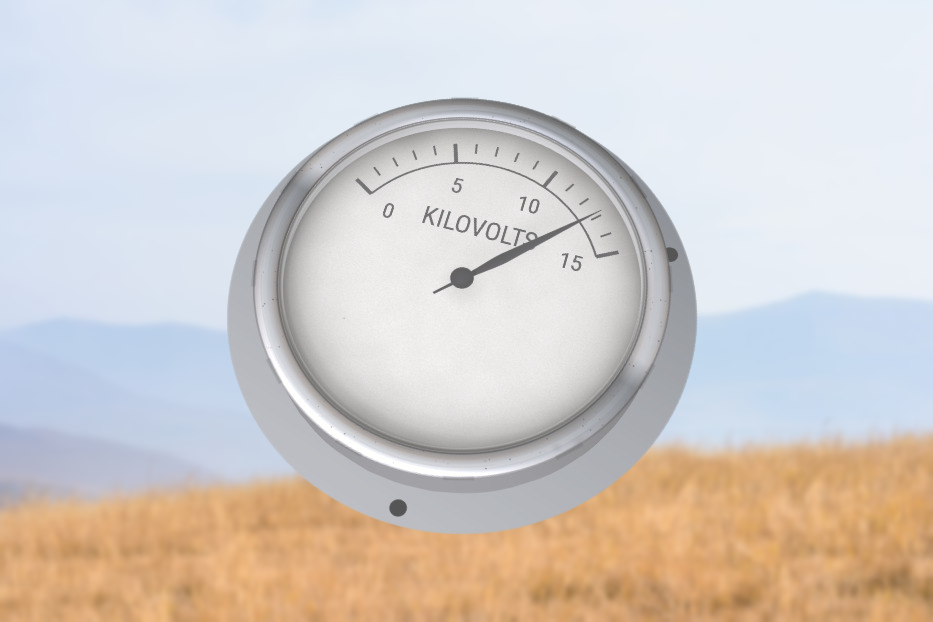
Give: 13; kV
